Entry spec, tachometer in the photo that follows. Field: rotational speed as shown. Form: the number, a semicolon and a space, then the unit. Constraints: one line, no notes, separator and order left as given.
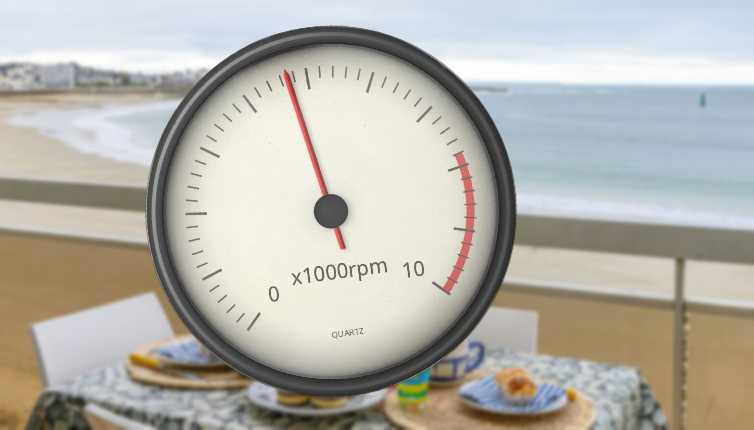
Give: 4700; rpm
